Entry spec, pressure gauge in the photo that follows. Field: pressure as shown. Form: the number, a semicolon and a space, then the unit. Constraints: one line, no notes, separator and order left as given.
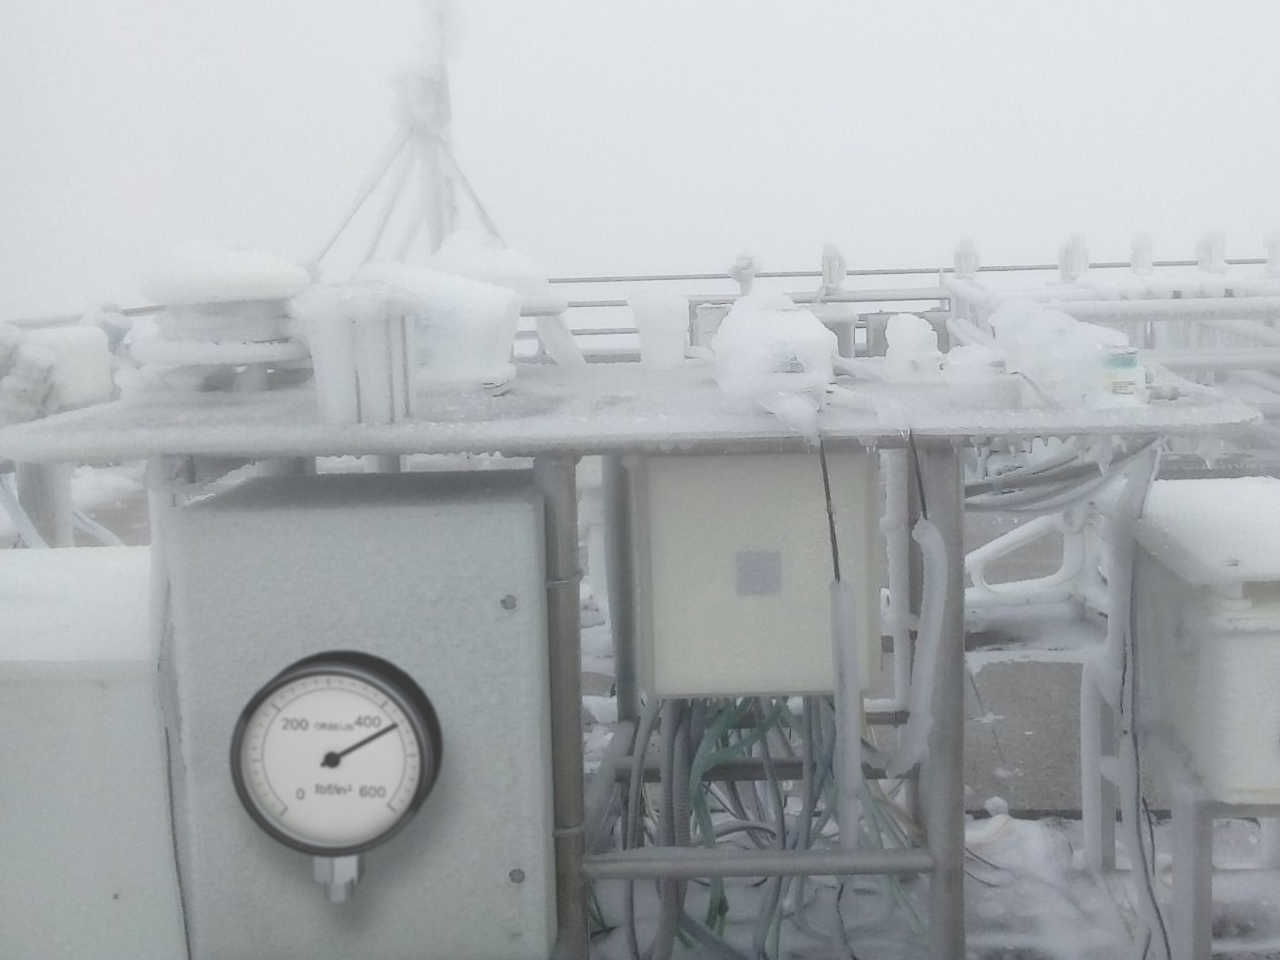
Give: 440; psi
